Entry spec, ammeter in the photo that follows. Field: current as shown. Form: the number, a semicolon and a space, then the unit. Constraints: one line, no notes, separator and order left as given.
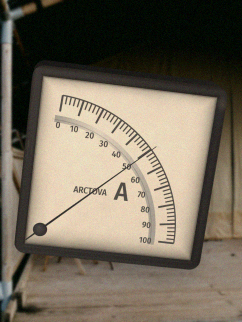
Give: 50; A
